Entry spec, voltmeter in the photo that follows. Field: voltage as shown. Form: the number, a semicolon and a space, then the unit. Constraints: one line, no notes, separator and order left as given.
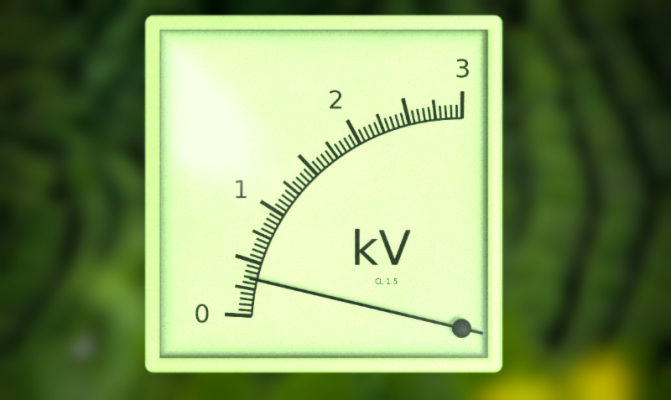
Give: 0.35; kV
